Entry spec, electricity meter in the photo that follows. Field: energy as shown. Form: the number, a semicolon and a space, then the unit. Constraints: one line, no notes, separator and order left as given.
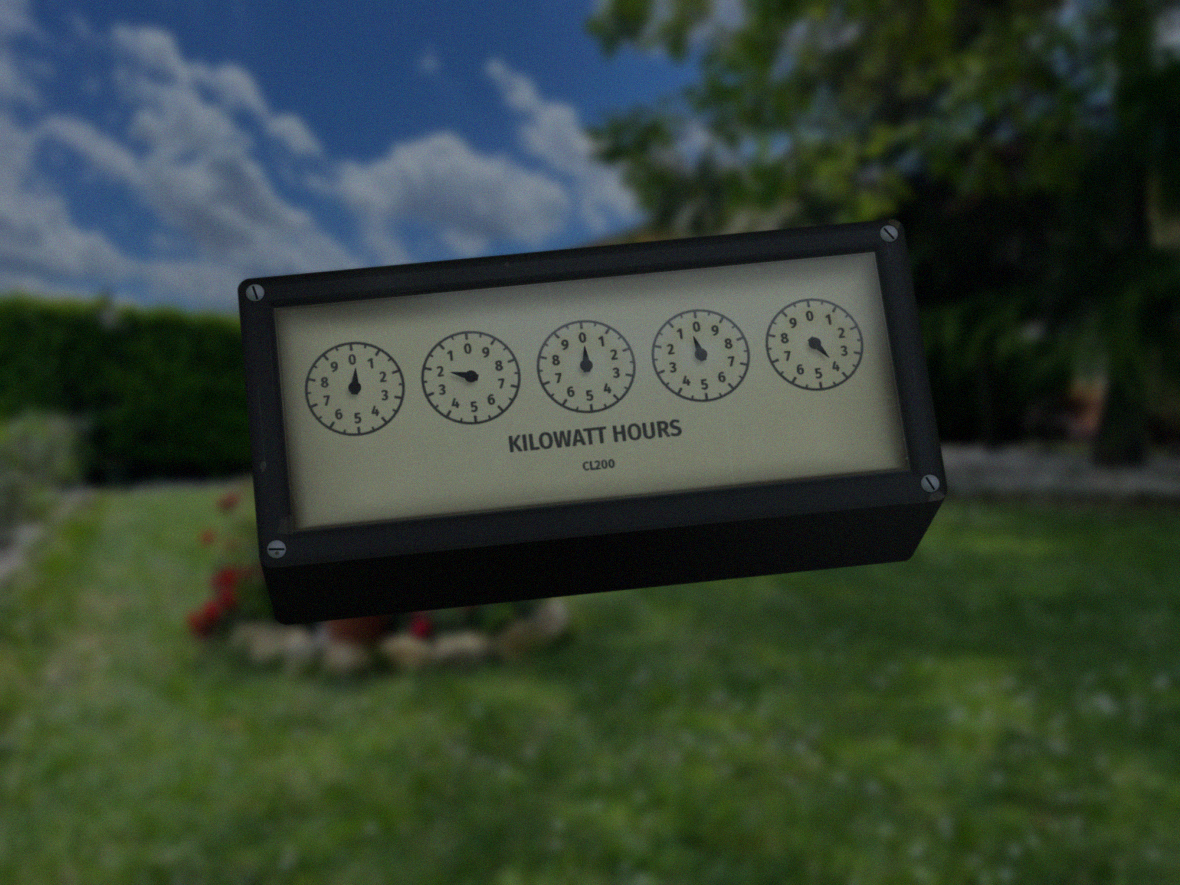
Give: 2004; kWh
